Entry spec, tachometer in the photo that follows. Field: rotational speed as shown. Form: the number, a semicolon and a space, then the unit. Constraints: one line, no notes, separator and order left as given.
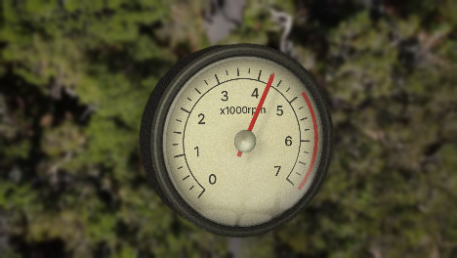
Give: 4250; rpm
